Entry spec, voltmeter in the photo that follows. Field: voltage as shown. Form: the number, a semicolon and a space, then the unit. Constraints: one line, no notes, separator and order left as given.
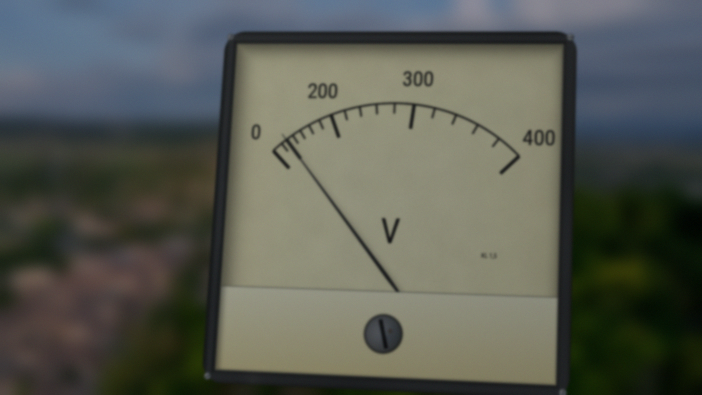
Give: 100; V
